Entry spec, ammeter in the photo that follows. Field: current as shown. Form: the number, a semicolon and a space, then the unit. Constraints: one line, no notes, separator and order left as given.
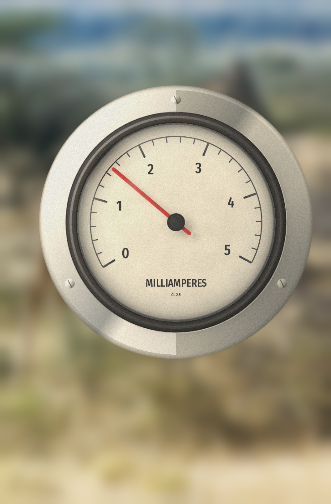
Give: 1.5; mA
